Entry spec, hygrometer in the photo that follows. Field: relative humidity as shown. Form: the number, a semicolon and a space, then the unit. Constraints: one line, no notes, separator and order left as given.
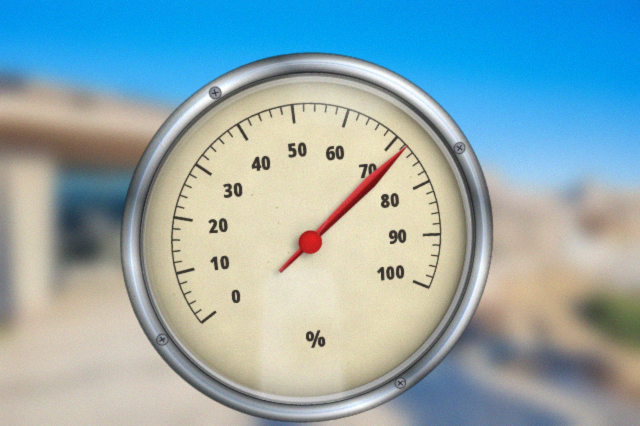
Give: 72; %
